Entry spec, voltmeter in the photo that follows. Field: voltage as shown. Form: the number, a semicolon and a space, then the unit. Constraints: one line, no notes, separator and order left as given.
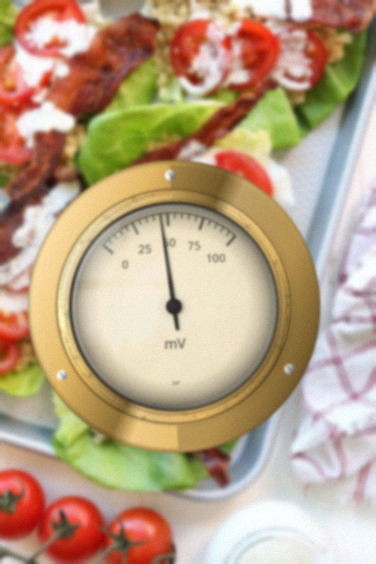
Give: 45; mV
